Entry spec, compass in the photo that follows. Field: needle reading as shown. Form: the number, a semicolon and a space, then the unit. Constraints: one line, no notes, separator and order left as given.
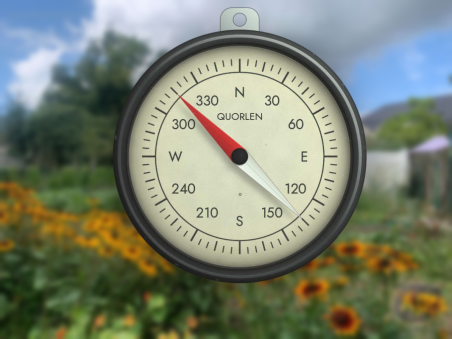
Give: 315; °
